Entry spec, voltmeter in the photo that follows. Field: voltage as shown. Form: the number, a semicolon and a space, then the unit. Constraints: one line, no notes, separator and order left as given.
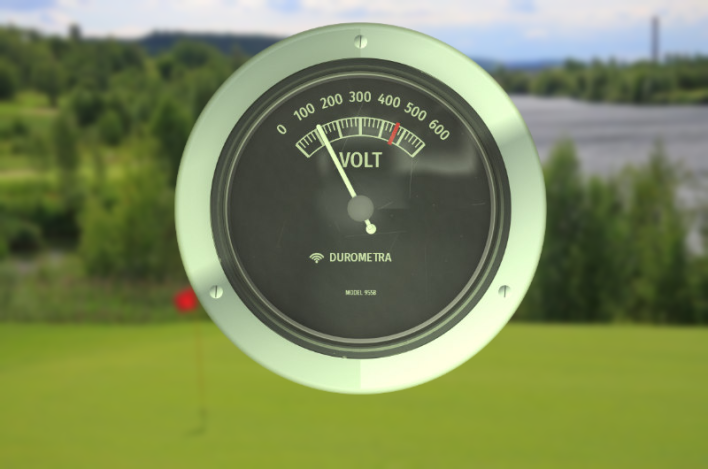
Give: 120; V
